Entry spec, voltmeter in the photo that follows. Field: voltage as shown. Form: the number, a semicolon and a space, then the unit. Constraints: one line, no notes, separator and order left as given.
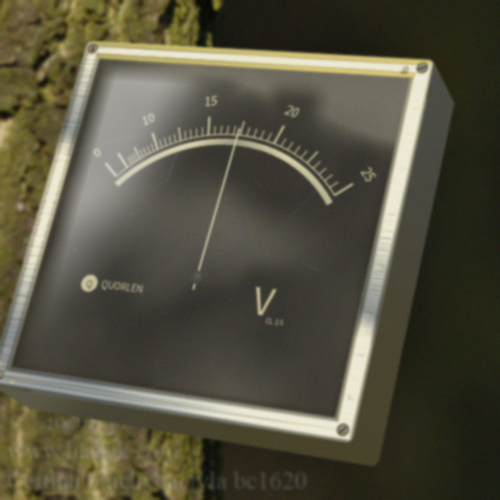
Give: 17.5; V
